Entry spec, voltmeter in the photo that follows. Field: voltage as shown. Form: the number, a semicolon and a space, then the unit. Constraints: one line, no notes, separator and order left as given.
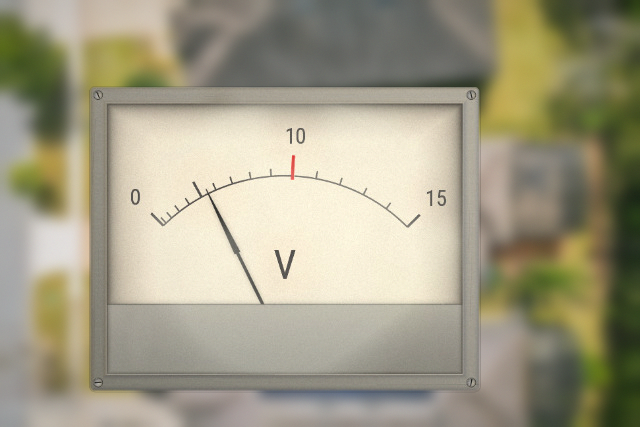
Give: 5.5; V
